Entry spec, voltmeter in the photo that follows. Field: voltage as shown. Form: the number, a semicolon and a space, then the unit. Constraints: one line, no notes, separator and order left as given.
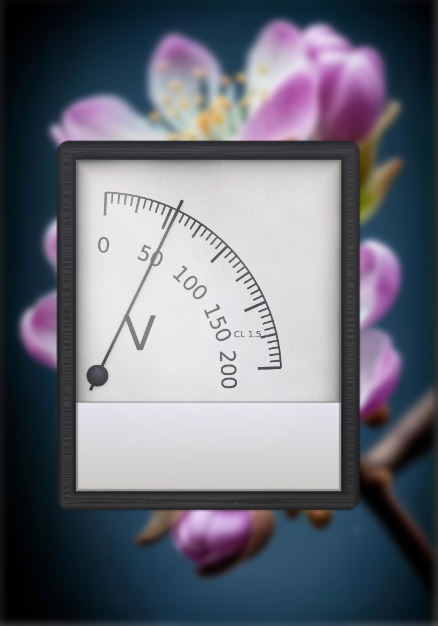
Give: 55; V
